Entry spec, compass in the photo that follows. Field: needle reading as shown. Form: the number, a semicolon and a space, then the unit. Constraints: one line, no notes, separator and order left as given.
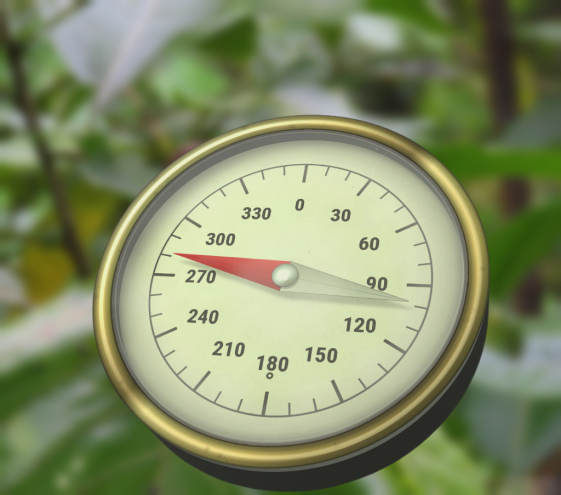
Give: 280; °
